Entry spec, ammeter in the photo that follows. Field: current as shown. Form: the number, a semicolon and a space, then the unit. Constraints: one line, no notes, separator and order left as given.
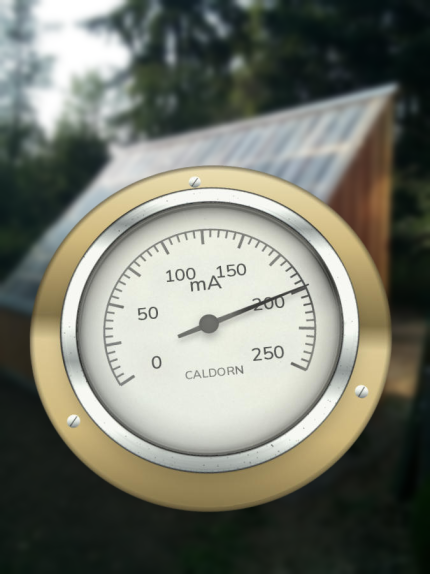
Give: 200; mA
